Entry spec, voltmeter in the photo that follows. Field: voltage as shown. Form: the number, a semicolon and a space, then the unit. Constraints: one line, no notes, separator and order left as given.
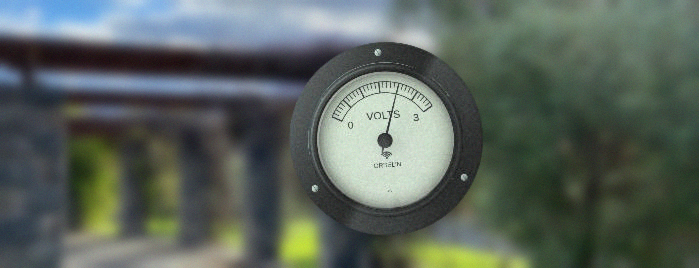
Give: 2; V
